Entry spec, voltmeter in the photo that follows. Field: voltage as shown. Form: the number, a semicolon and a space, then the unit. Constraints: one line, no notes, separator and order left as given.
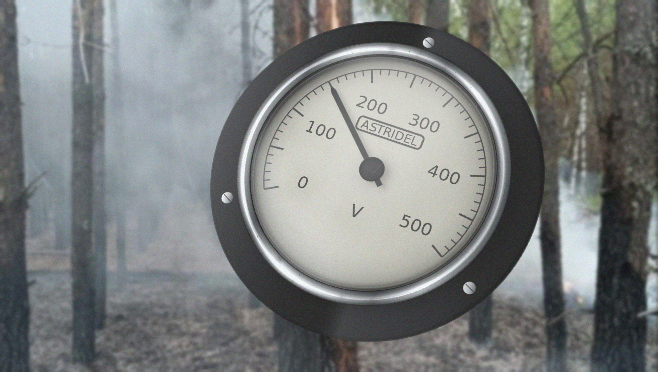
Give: 150; V
